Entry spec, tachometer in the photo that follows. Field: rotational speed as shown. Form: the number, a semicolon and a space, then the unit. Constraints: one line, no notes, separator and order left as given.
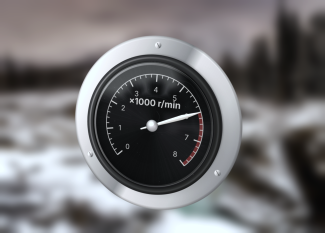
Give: 6000; rpm
